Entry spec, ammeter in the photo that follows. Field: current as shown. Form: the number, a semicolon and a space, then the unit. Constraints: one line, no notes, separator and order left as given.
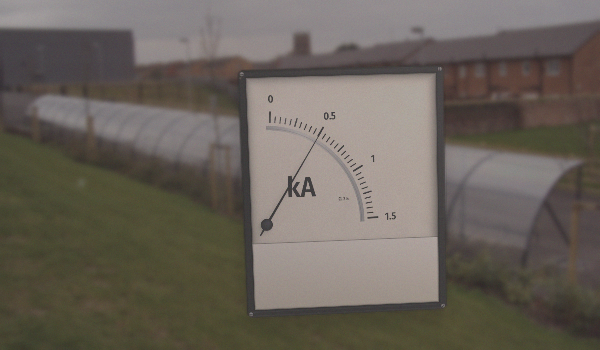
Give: 0.5; kA
